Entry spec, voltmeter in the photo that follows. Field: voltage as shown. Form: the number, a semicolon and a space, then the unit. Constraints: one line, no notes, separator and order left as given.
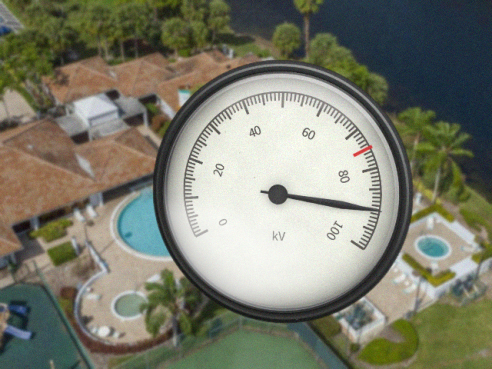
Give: 90; kV
